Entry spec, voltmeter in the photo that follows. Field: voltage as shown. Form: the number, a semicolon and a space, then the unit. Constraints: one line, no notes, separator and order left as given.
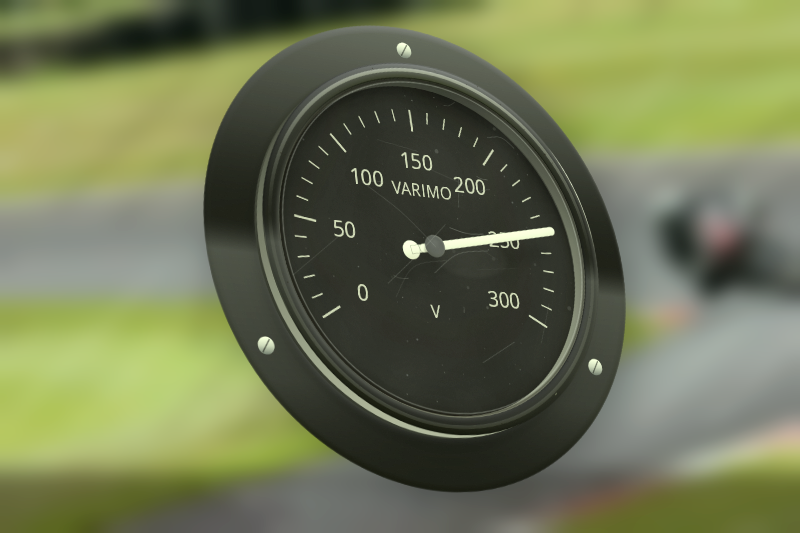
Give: 250; V
